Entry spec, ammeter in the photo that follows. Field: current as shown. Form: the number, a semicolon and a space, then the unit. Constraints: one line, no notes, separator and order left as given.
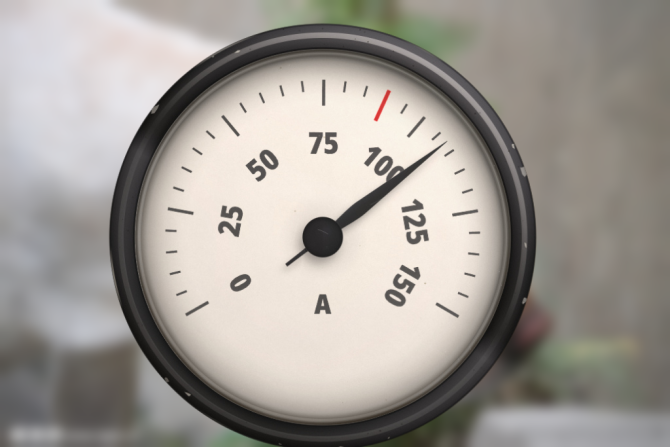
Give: 107.5; A
